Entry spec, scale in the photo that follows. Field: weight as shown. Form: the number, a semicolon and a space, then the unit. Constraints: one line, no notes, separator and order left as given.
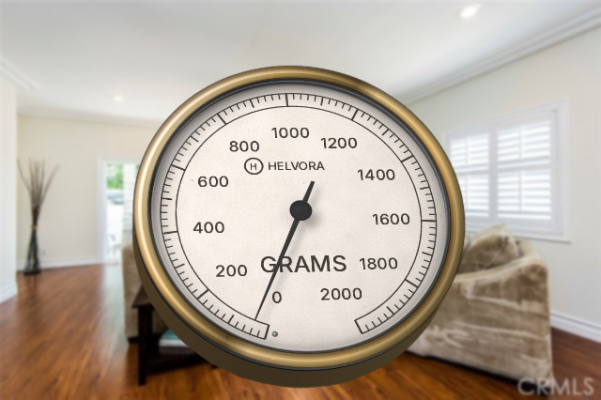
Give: 40; g
